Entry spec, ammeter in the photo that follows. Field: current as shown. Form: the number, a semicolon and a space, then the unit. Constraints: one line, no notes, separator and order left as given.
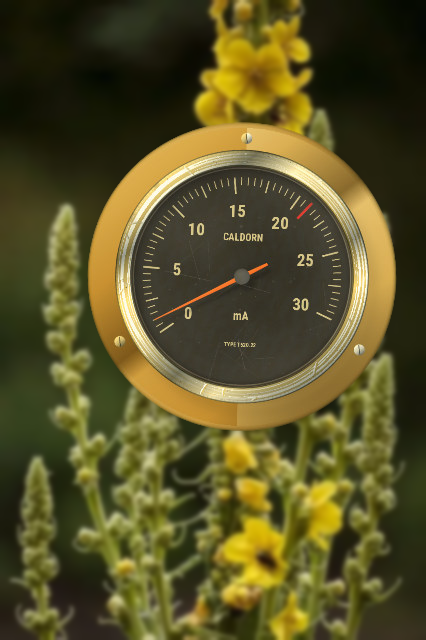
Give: 1; mA
